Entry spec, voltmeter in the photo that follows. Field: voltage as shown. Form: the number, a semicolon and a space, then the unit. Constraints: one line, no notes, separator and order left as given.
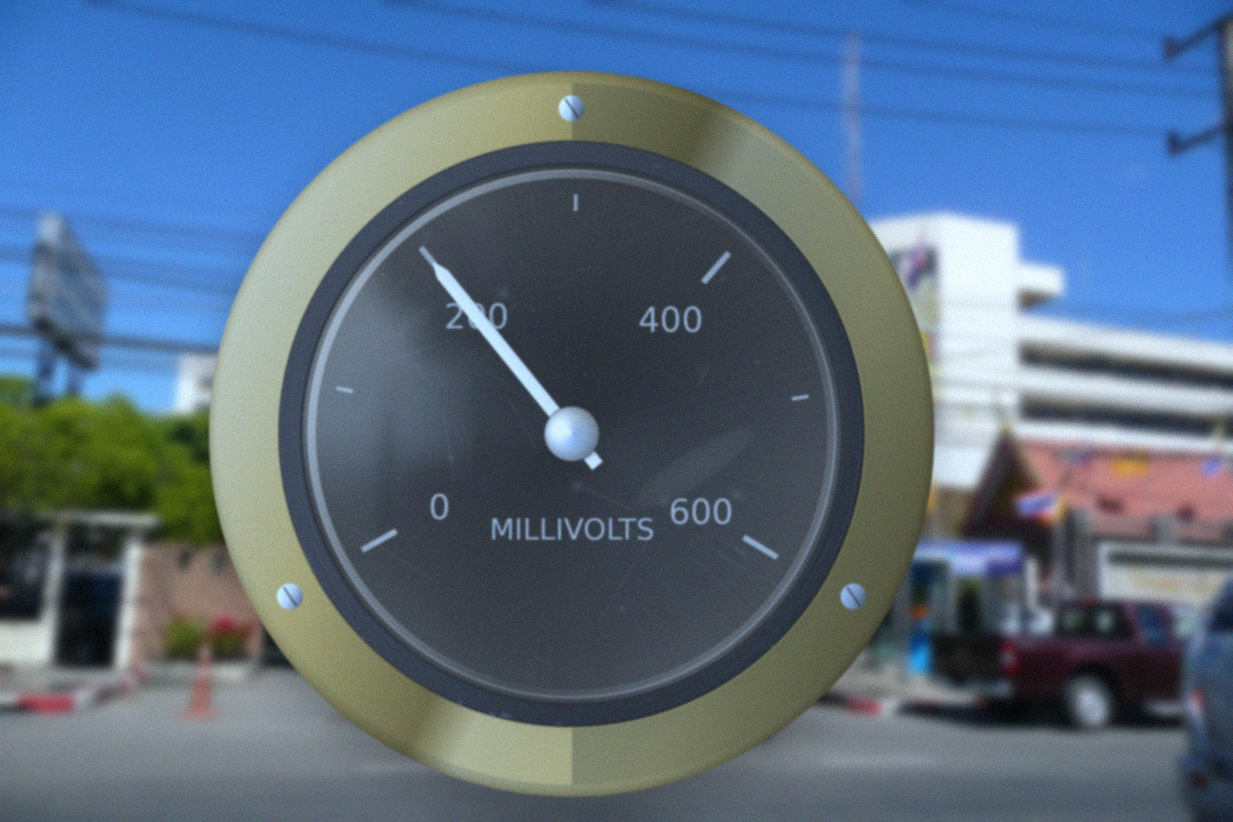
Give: 200; mV
